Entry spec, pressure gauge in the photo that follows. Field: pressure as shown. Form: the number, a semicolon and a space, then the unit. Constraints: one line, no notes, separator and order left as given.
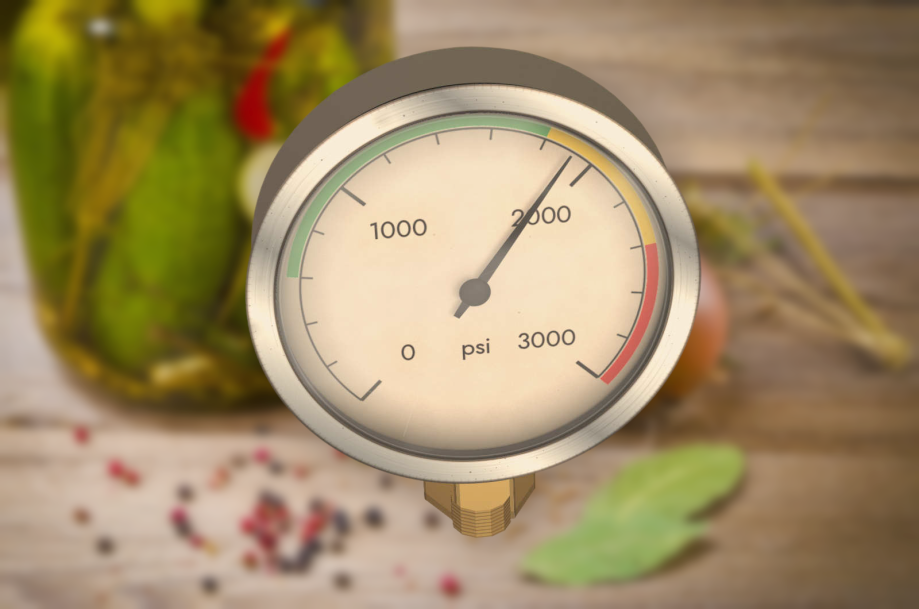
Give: 1900; psi
